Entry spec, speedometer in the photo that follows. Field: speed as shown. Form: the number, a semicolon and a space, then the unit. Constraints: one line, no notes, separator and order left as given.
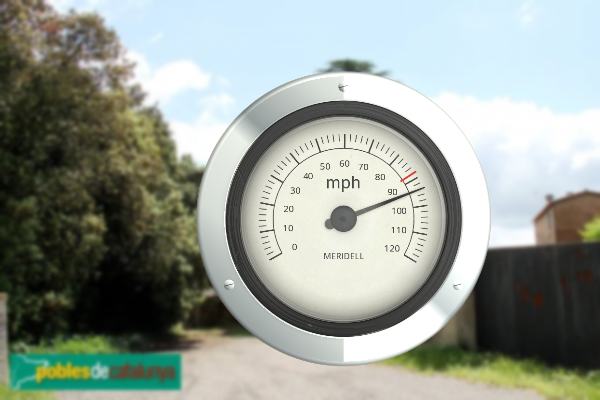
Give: 94; mph
